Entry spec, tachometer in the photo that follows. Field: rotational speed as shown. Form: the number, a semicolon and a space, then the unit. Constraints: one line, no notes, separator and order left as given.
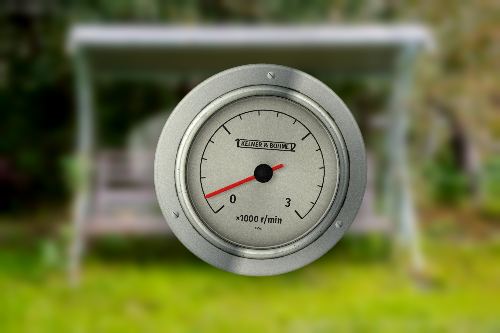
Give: 200; rpm
